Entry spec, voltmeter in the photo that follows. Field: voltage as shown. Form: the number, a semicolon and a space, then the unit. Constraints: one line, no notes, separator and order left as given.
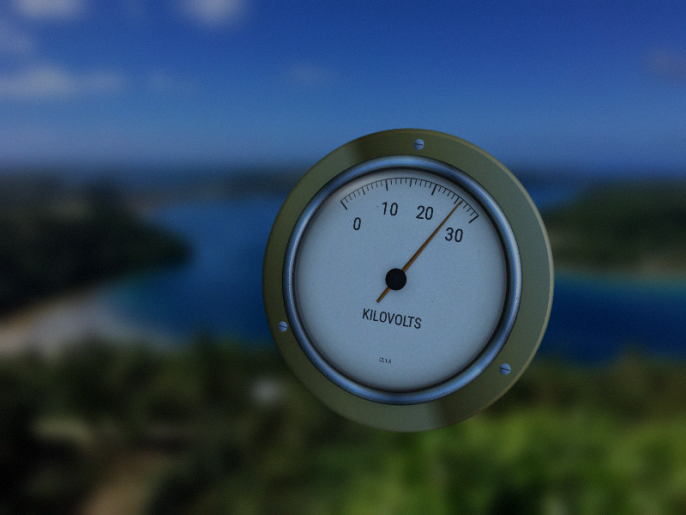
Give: 26; kV
